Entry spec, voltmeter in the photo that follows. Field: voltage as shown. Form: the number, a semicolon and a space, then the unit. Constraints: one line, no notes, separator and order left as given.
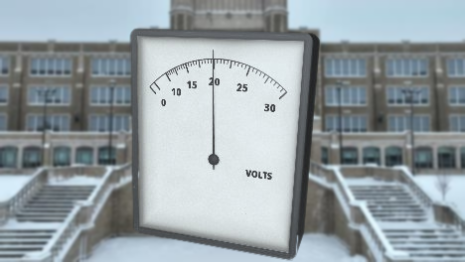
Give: 20; V
